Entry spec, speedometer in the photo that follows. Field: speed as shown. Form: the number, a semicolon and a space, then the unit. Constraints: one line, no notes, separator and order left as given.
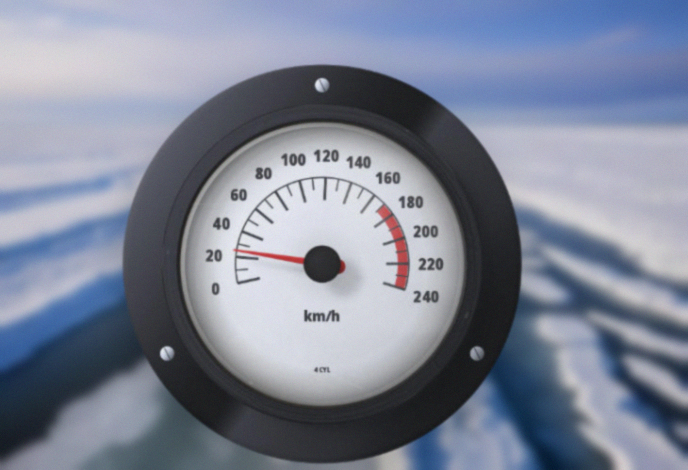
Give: 25; km/h
